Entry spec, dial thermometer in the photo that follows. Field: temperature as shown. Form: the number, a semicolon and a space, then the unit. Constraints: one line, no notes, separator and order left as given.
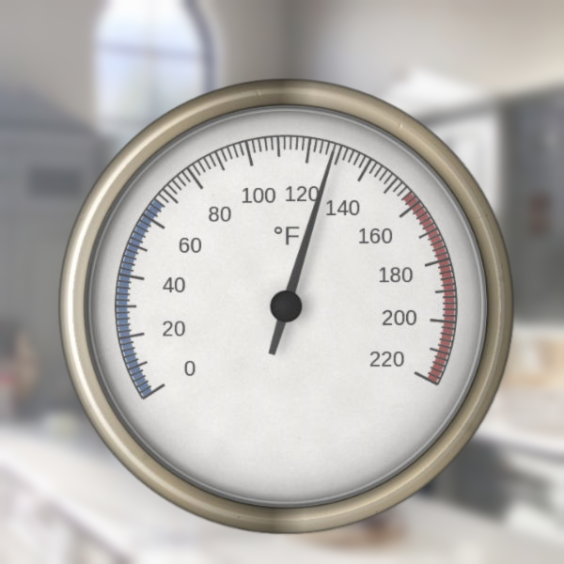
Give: 128; °F
